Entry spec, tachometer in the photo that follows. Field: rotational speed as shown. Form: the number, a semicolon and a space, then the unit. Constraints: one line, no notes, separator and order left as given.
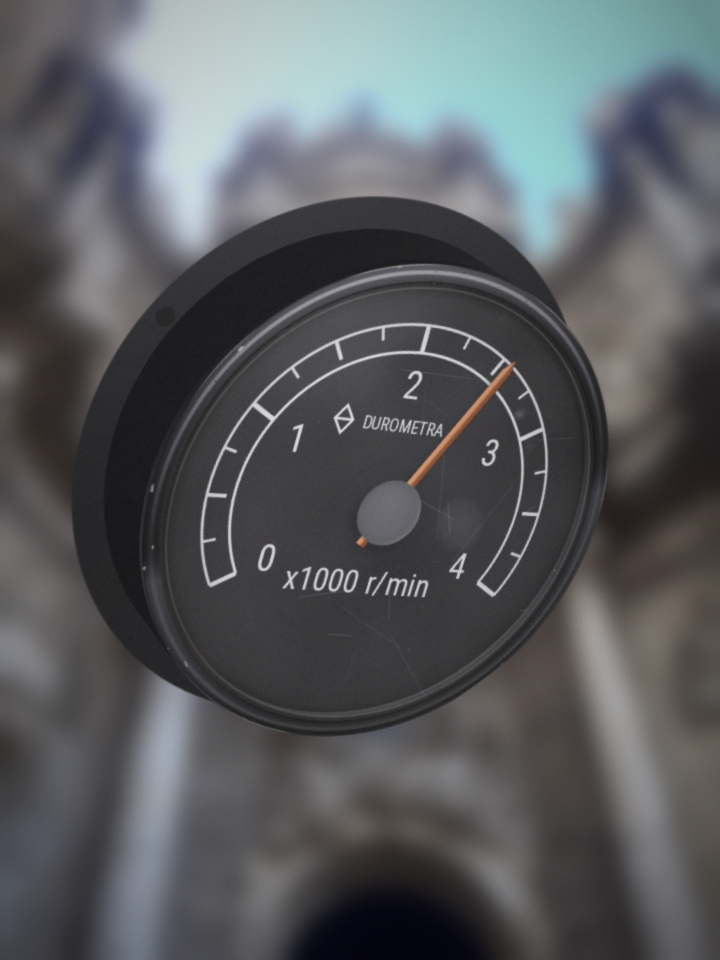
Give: 2500; rpm
